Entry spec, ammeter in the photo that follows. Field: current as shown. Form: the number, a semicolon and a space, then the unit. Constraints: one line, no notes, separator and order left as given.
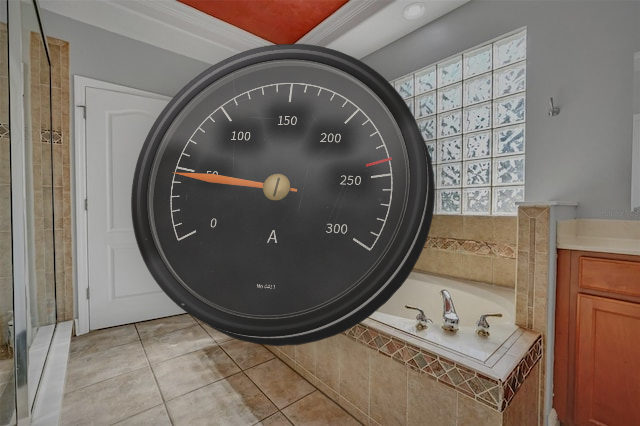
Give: 45; A
